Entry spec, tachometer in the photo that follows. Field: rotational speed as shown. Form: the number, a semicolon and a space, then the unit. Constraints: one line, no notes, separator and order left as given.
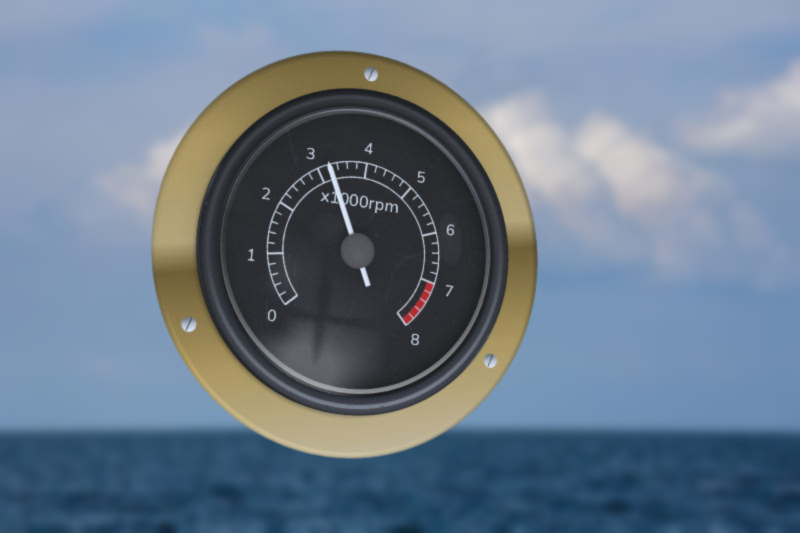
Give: 3200; rpm
